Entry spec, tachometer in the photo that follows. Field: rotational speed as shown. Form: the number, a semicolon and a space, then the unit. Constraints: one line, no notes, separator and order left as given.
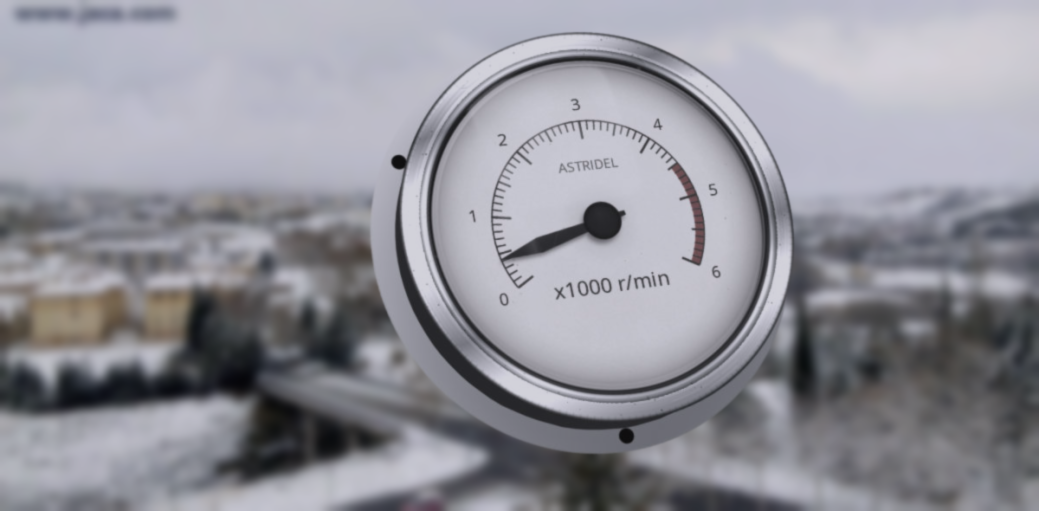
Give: 400; rpm
